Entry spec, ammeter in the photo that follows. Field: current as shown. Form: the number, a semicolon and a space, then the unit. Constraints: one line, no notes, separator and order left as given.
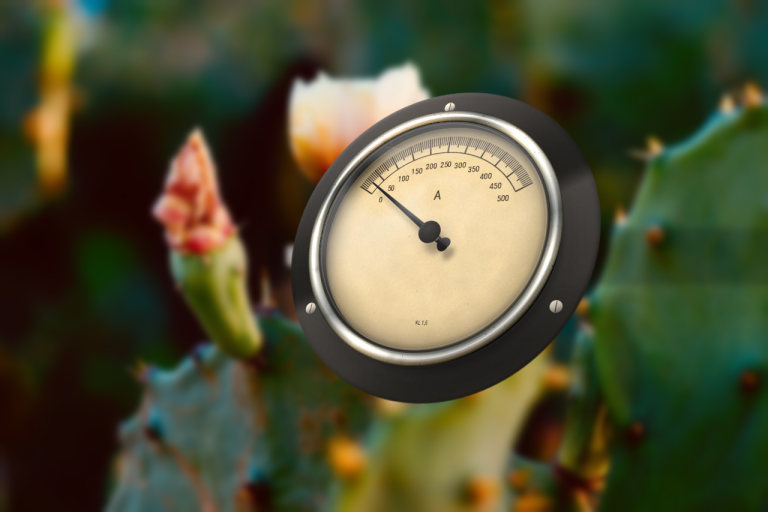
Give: 25; A
